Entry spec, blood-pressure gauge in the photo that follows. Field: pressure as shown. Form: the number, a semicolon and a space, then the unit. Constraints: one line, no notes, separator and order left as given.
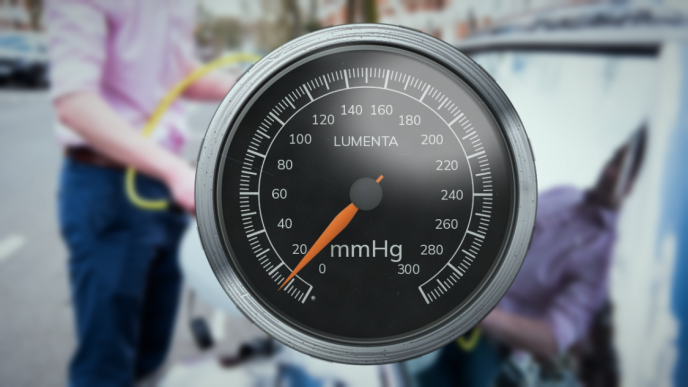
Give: 12; mmHg
